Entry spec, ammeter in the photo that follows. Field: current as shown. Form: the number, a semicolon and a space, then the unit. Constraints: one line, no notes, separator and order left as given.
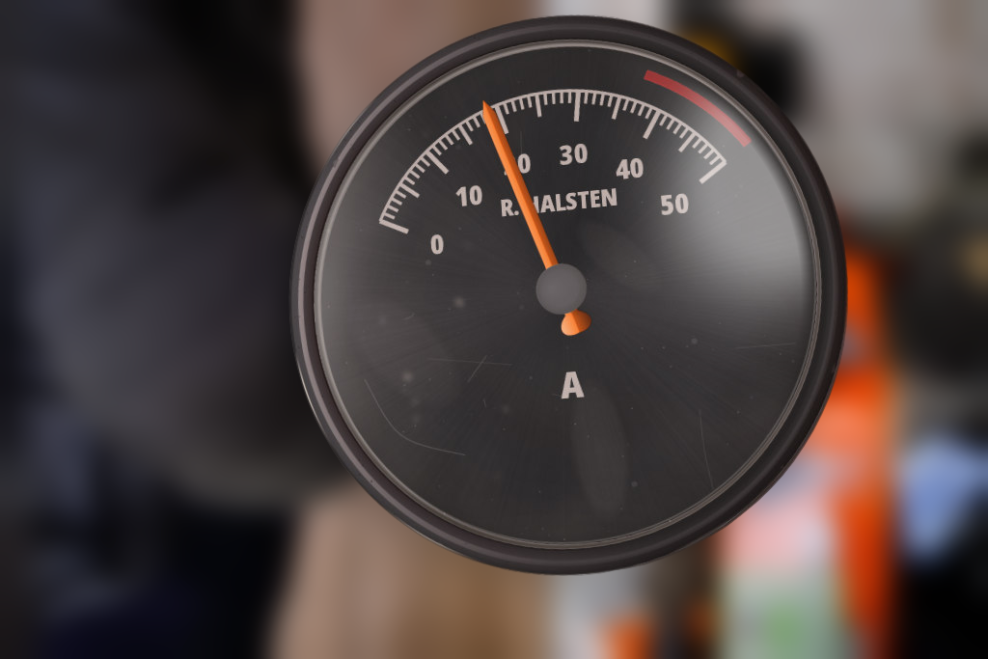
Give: 19; A
